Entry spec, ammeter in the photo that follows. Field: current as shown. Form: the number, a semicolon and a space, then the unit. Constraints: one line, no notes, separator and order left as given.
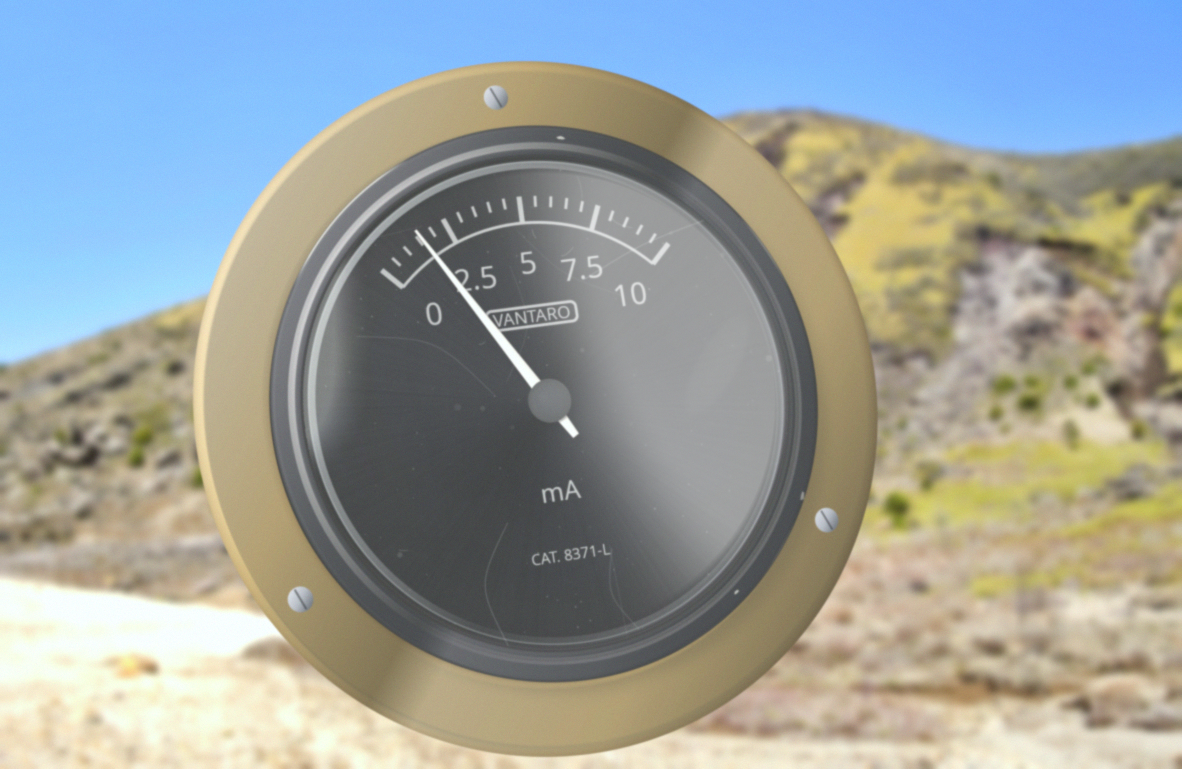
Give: 1.5; mA
